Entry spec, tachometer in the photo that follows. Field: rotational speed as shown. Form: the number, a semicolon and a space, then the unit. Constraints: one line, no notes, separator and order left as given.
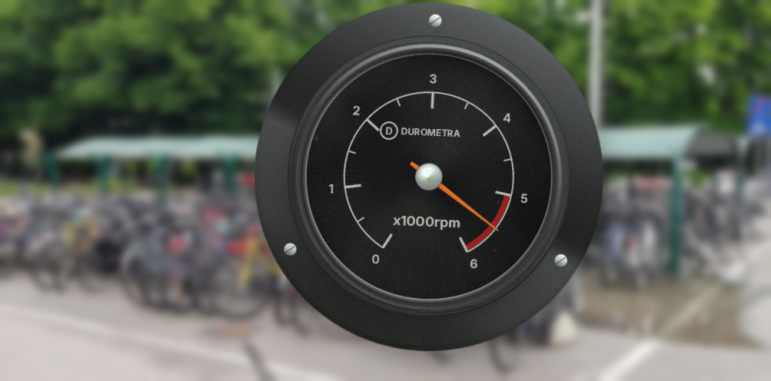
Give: 5500; rpm
